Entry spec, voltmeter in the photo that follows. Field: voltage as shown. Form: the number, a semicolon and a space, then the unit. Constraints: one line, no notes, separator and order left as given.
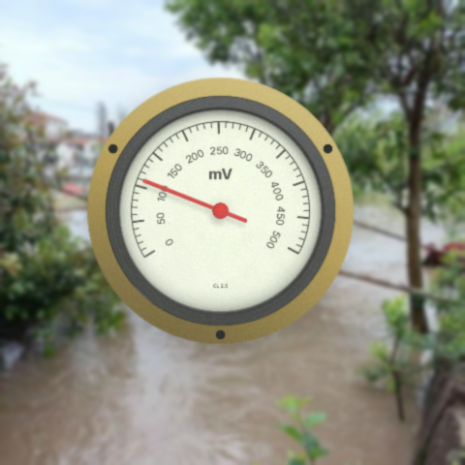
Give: 110; mV
